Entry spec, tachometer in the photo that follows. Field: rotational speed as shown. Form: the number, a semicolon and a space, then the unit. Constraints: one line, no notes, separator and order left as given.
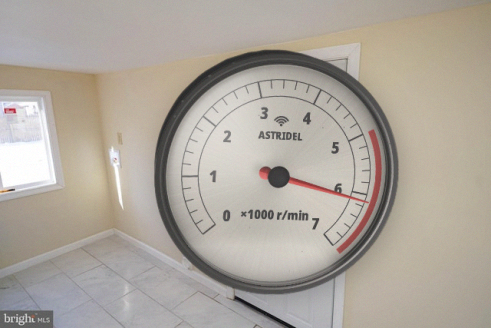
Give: 6100; rpm
